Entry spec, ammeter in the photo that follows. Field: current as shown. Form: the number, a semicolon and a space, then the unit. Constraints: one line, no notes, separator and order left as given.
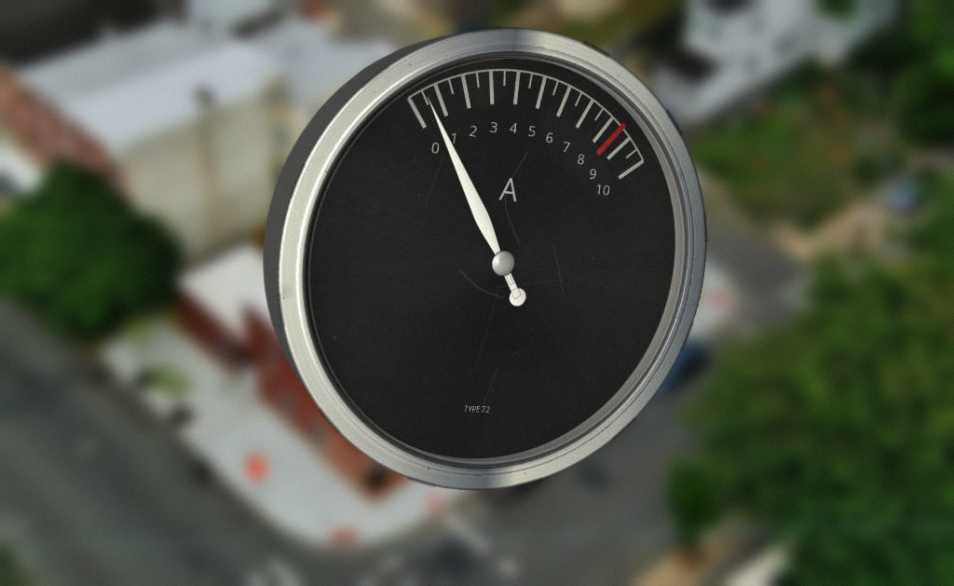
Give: 0.5; A
